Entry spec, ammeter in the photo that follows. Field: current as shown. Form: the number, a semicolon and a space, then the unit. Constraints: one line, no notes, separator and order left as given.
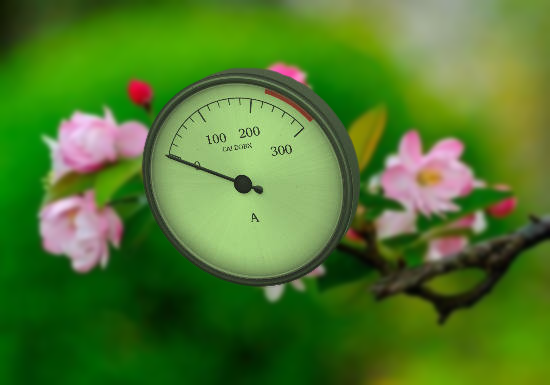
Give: 0; A
